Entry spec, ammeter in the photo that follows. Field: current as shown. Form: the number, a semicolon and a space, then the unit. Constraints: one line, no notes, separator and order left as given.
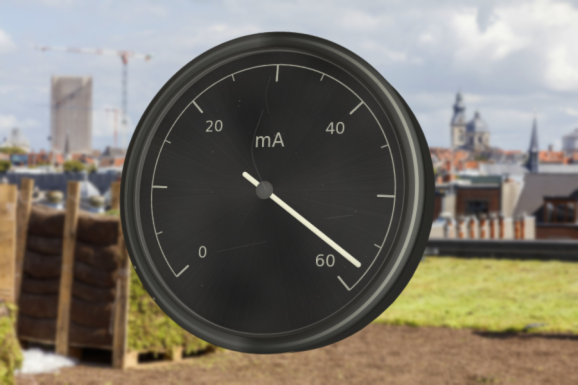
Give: 57.5; mA
